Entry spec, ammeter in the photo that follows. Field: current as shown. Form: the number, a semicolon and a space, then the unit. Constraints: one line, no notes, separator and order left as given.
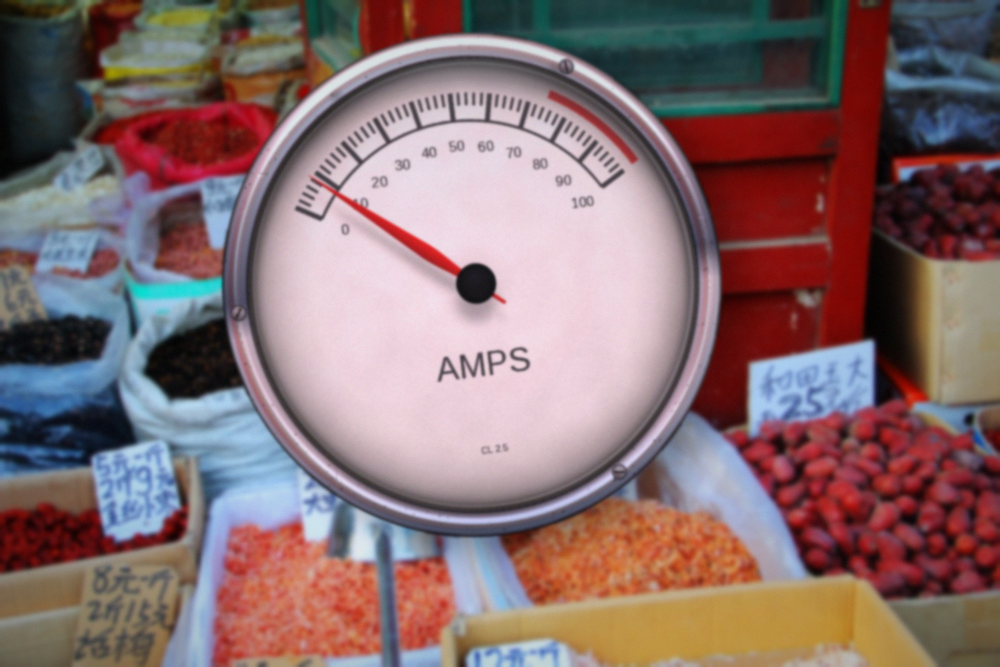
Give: 8; A
